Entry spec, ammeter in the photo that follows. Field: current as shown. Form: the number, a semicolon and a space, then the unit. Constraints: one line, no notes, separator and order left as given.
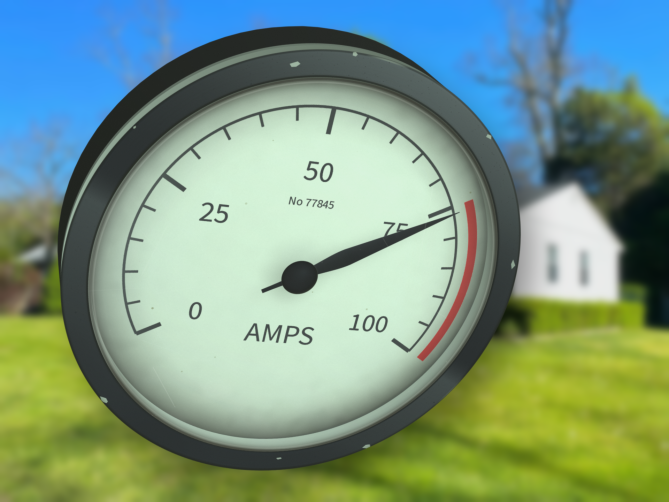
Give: 75; A
